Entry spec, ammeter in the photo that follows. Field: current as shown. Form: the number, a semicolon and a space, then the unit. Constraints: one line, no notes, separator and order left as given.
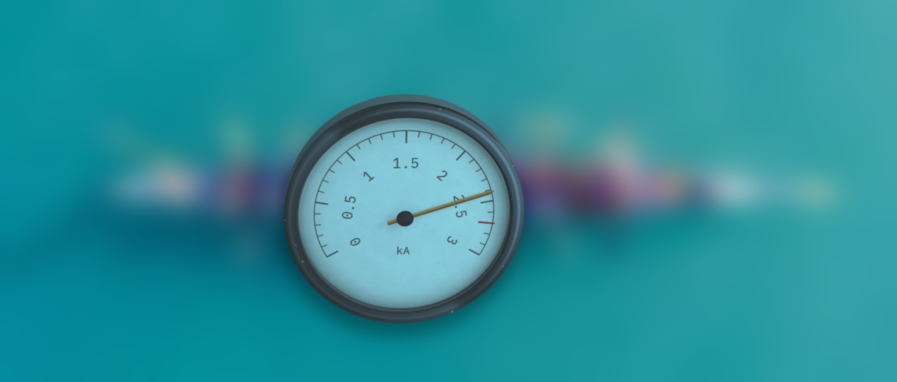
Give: 2.4; kA
